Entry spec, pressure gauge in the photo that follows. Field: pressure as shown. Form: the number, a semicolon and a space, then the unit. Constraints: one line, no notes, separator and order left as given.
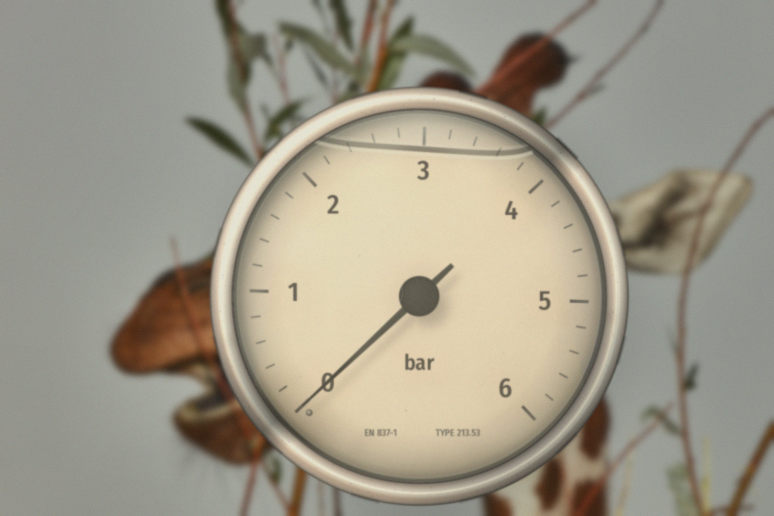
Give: 0; bar
